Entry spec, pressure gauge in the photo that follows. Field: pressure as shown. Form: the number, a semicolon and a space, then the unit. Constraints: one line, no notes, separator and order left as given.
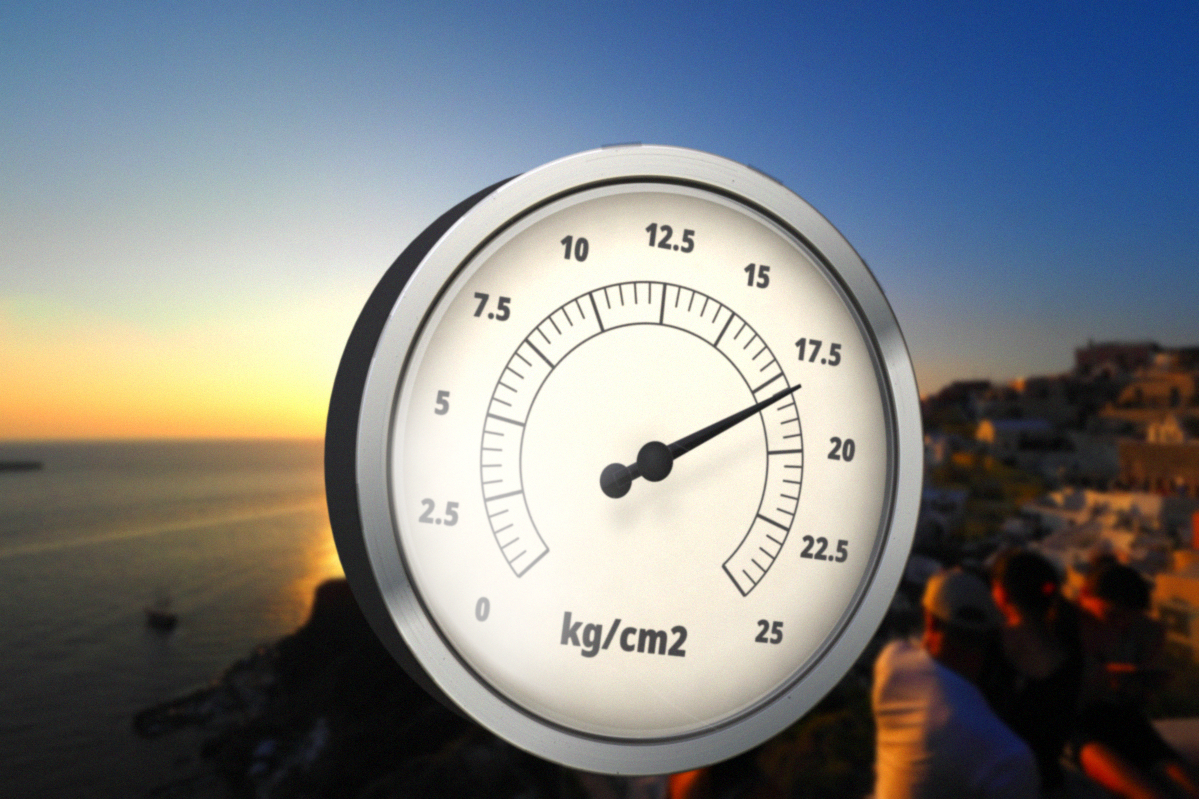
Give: 18; kg/cm²
